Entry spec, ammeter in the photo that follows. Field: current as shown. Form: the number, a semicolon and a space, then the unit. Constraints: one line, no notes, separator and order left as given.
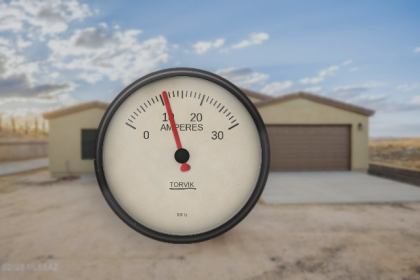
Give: 11; A
